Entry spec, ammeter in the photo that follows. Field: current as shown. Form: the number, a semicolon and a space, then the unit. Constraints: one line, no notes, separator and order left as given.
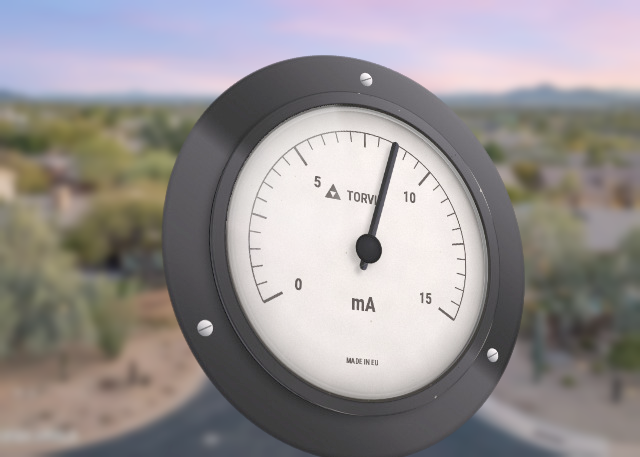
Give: 8.5; mA
